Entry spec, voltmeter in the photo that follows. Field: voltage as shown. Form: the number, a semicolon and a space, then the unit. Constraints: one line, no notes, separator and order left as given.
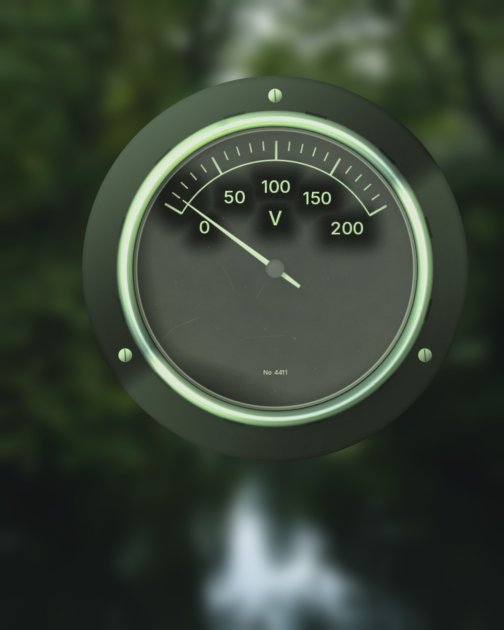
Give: 10; V
